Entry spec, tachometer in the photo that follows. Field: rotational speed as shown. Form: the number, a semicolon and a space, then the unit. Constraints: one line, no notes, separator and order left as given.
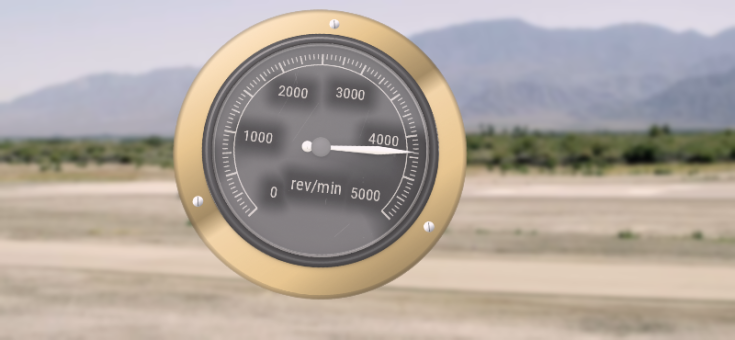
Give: 4200; rpm
